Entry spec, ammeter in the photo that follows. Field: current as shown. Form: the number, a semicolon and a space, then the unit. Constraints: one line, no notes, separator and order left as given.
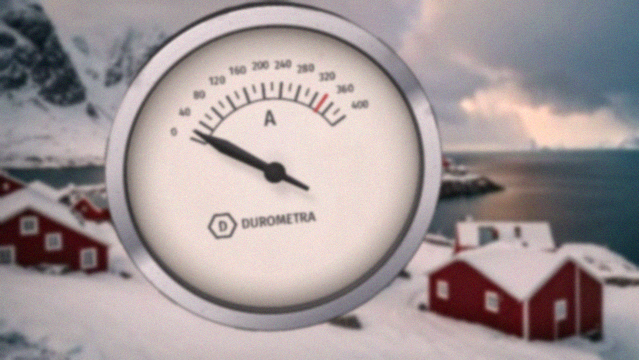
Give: 20; A
